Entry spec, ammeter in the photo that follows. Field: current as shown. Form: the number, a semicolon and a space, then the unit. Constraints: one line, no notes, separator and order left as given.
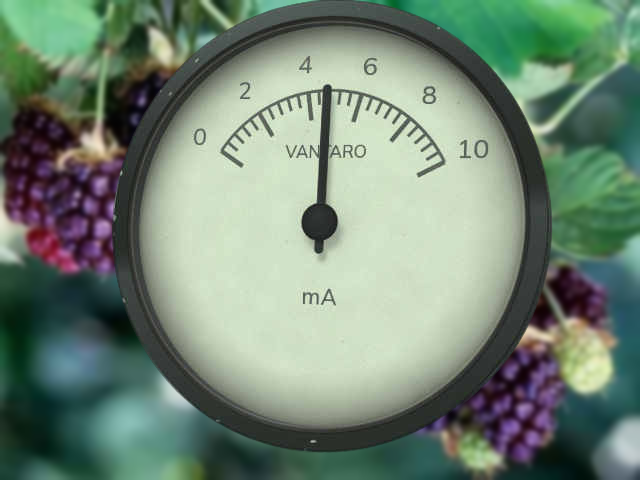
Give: 4.8; mA
